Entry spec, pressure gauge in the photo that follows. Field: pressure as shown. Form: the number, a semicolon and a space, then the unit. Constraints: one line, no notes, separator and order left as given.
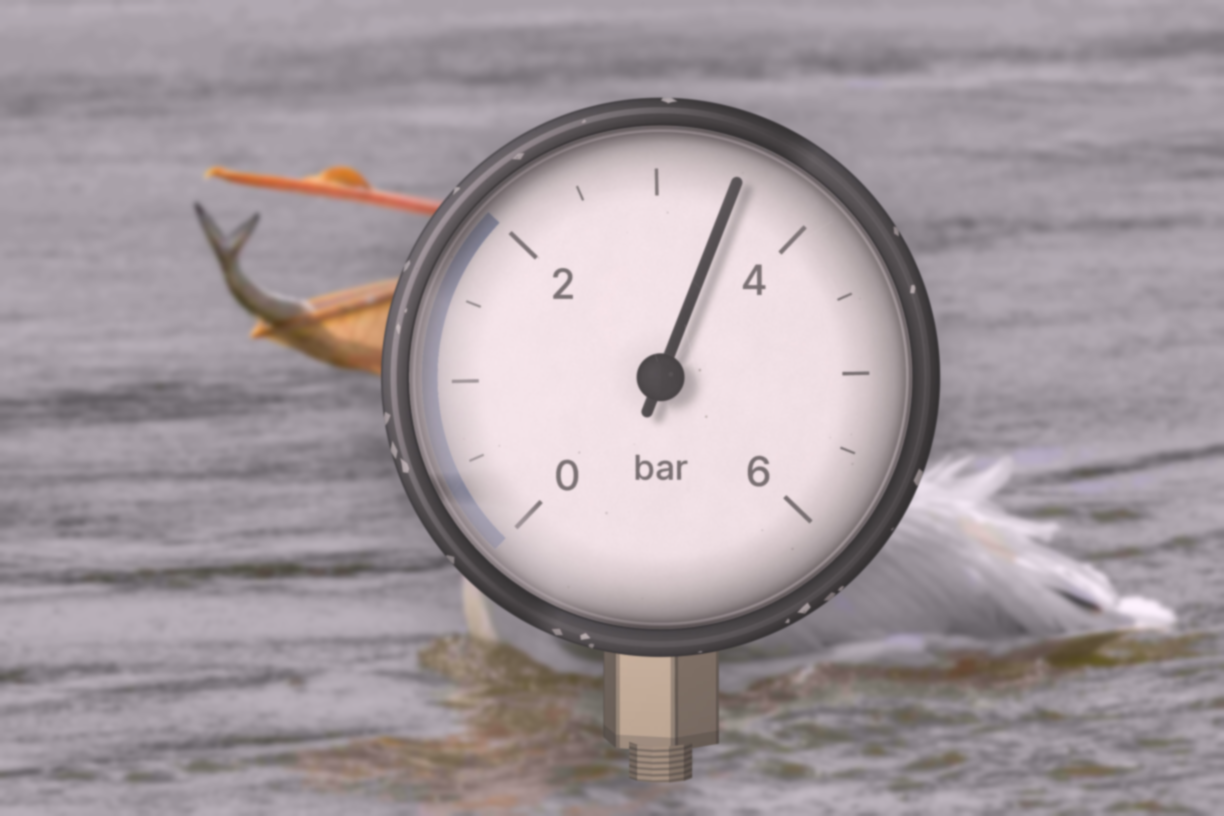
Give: 3.5; bar
